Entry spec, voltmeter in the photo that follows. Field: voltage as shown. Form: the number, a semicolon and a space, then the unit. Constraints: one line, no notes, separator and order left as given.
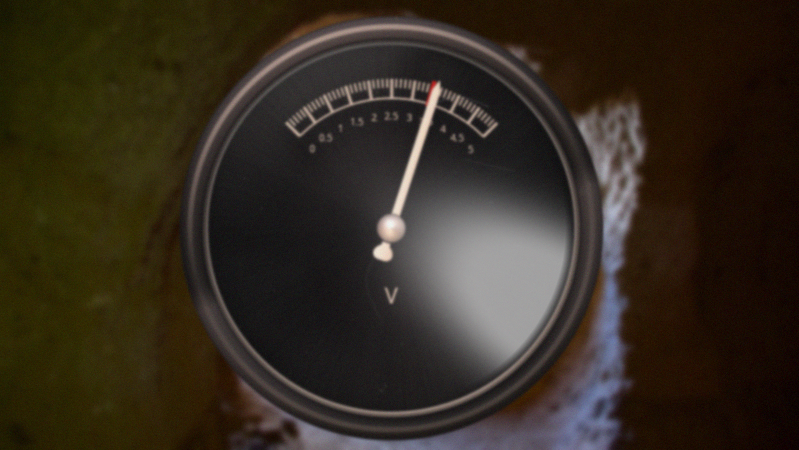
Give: 3.5; V
